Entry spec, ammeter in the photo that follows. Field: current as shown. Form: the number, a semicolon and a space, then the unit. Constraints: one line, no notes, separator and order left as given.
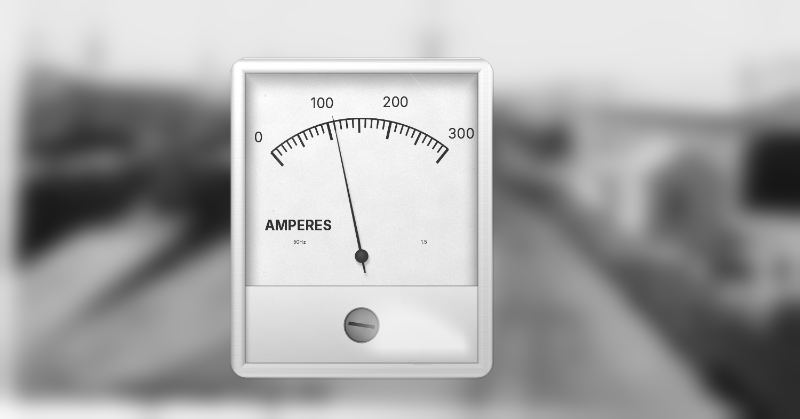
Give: 110; A
